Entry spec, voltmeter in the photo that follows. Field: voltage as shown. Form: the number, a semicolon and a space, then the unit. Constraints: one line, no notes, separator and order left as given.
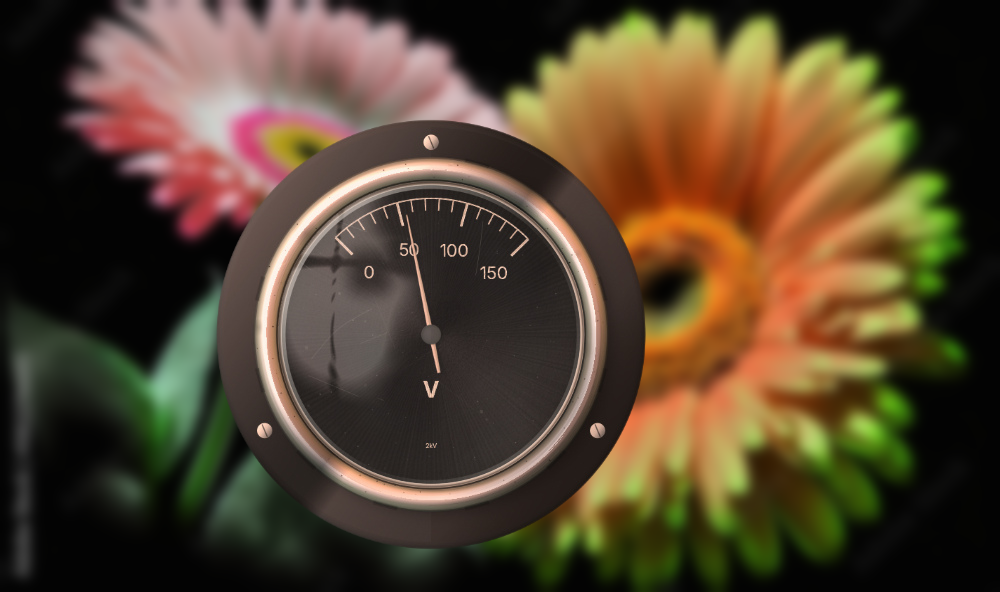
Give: 55; V
